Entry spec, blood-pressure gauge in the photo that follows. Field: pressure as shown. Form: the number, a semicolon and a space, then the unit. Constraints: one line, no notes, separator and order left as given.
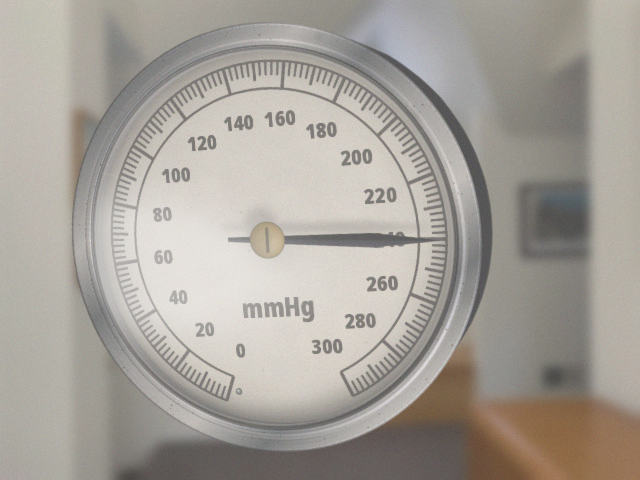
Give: 240; mmHg
